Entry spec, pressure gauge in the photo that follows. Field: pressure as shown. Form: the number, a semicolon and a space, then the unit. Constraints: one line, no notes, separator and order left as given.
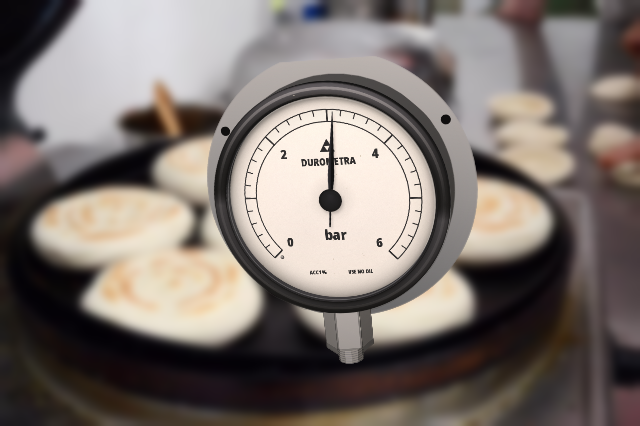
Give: 3.1; bar
